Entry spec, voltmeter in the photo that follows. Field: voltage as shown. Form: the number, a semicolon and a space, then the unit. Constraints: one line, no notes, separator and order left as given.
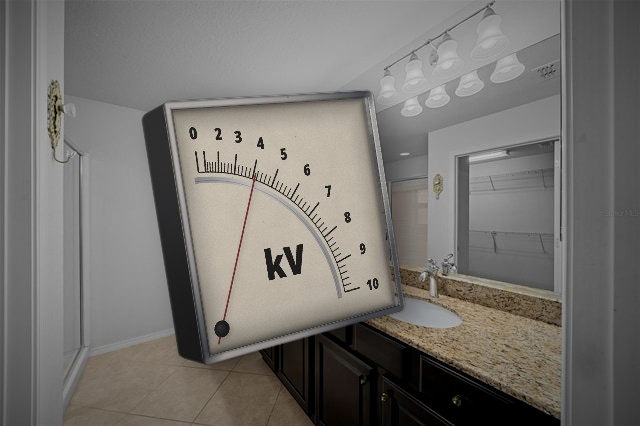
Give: 4; kV
